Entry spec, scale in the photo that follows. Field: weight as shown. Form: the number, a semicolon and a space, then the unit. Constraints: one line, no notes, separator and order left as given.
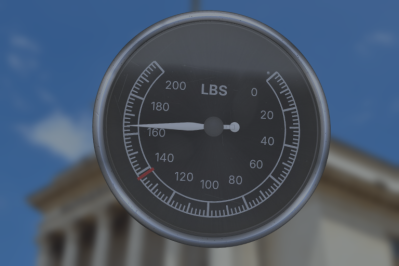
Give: 164; lb
